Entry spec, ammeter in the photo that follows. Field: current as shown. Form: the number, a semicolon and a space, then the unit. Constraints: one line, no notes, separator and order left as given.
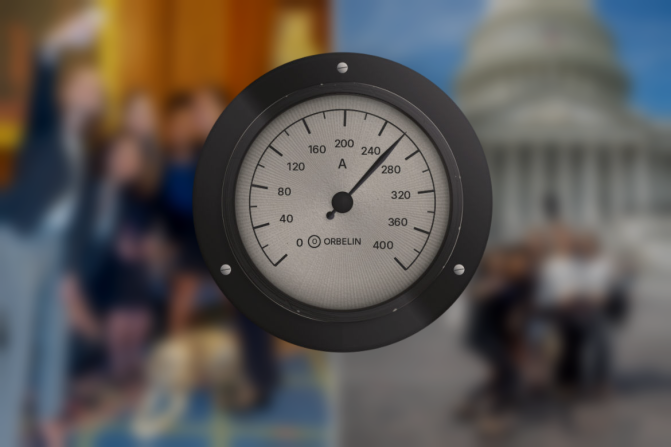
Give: 260; A
